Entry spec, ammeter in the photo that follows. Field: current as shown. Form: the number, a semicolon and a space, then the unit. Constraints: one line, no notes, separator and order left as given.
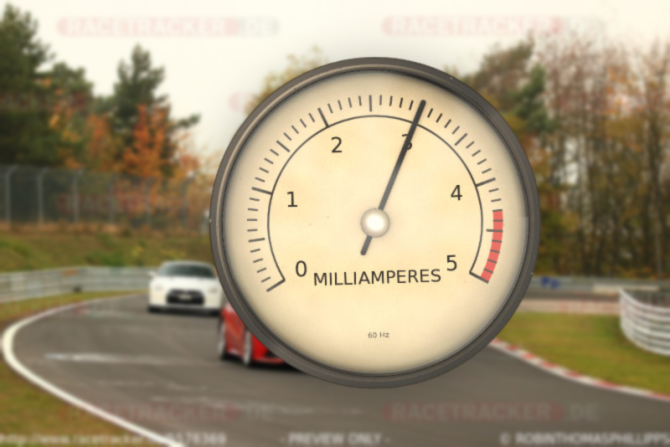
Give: 3; mA
